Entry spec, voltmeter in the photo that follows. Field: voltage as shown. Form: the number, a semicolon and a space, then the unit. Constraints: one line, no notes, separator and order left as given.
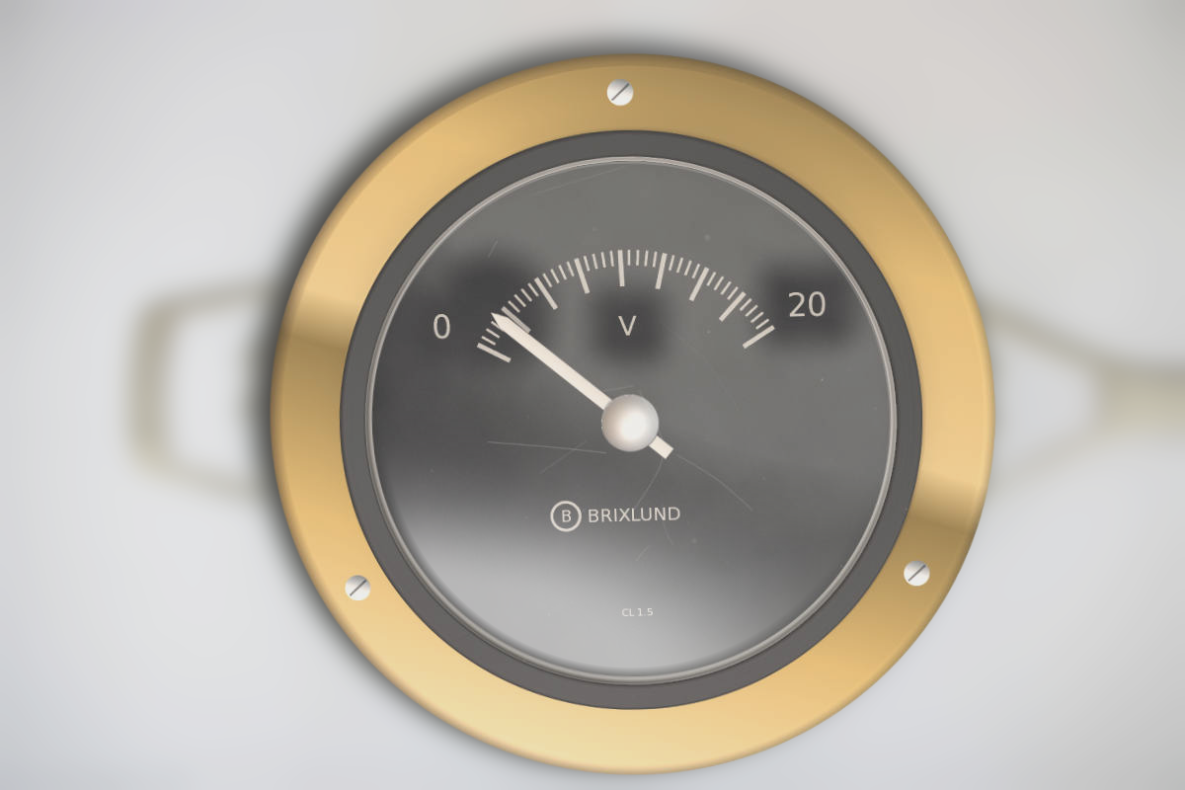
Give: 2; V
